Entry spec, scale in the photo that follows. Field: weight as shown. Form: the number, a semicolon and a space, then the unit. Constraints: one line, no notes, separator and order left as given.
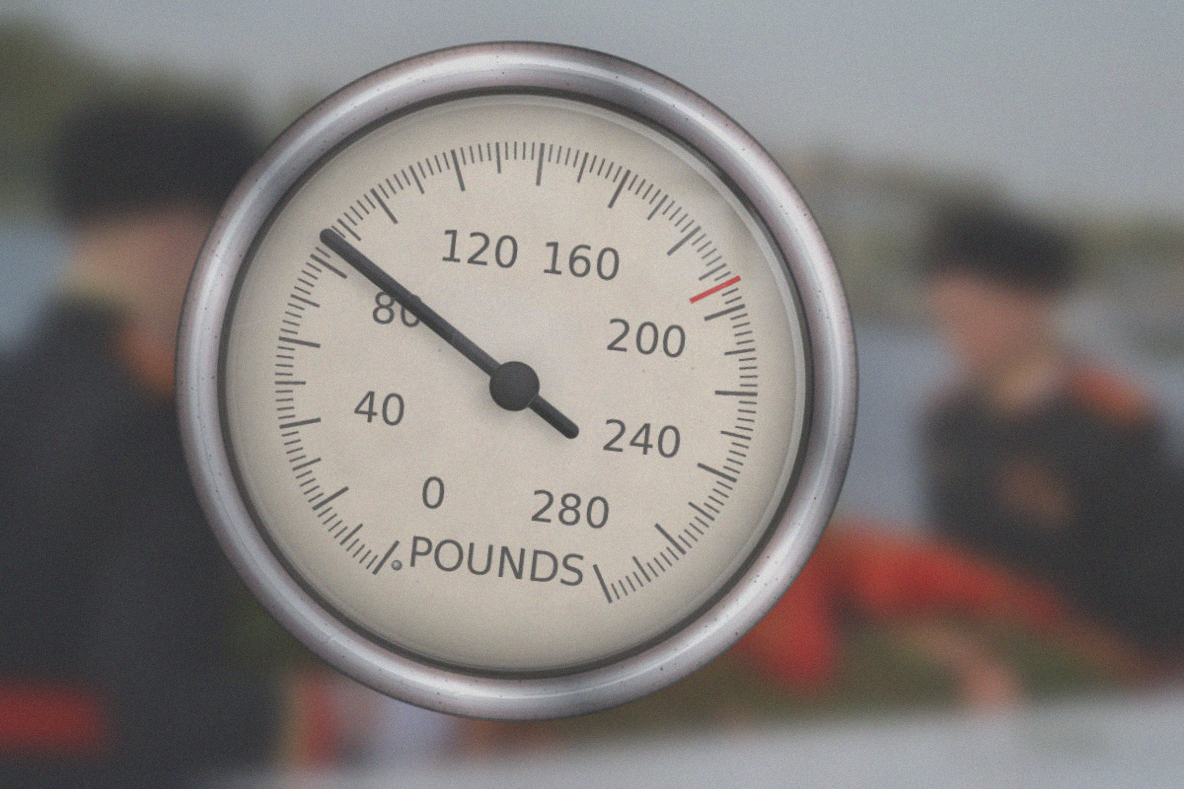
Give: 86; lb
